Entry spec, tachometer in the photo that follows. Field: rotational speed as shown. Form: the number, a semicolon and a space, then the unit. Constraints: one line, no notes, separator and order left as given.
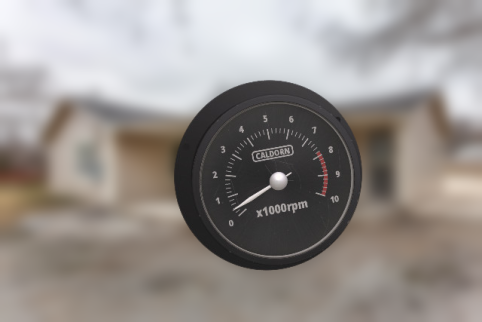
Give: 400; rpm
